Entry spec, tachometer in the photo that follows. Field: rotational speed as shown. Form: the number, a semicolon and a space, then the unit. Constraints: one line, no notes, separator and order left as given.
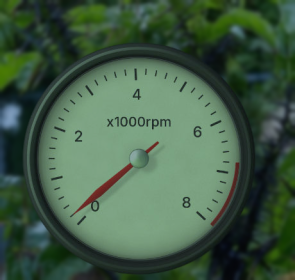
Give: 200; rpm
